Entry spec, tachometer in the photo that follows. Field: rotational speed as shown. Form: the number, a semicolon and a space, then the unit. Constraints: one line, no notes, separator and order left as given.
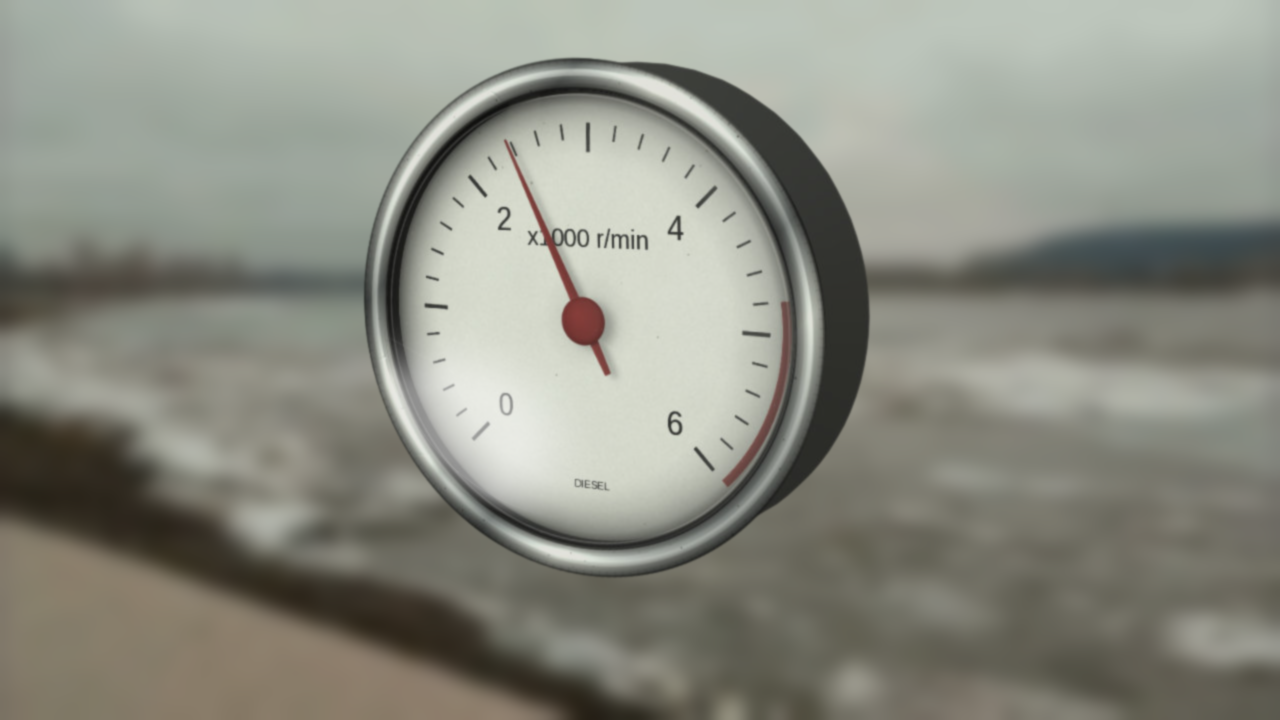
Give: 2400; rpm
